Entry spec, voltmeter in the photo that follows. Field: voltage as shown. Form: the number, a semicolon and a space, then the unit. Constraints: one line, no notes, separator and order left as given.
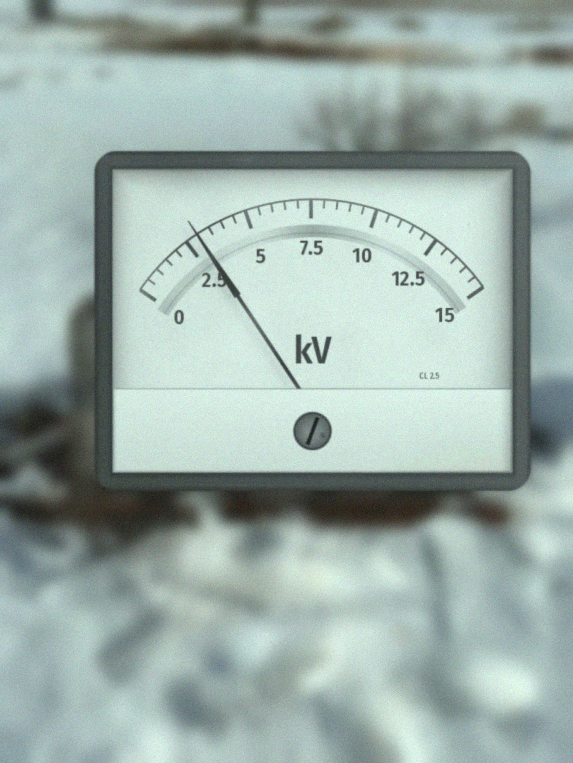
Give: 3; kV
